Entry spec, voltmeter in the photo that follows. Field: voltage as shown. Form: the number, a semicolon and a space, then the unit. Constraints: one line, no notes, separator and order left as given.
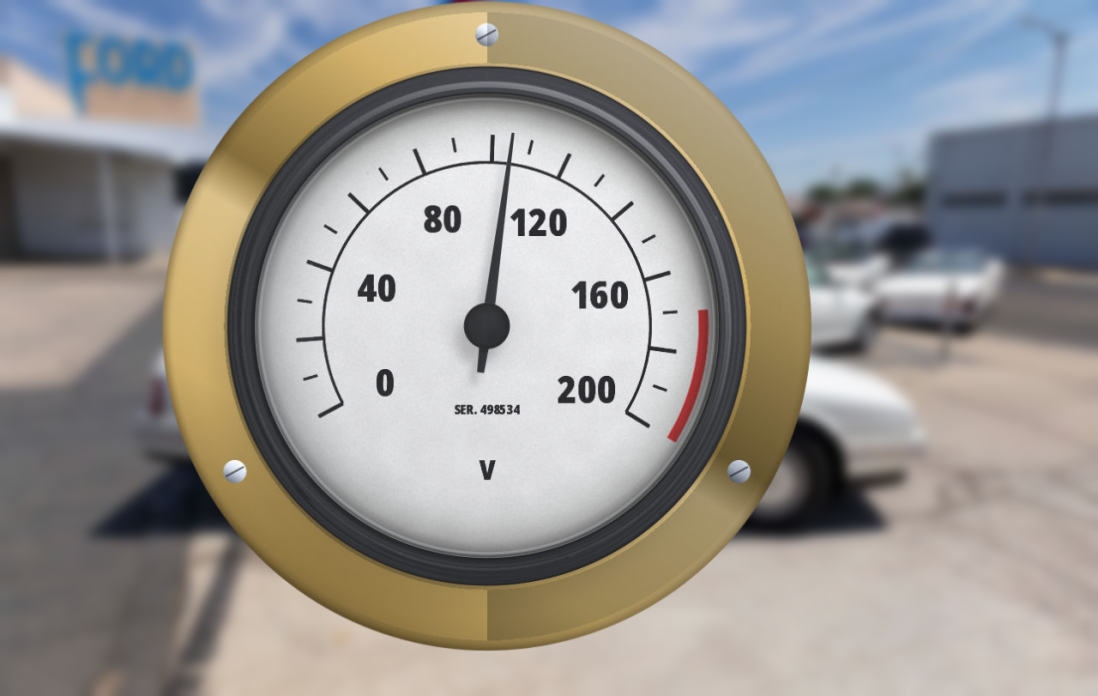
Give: 105; V
